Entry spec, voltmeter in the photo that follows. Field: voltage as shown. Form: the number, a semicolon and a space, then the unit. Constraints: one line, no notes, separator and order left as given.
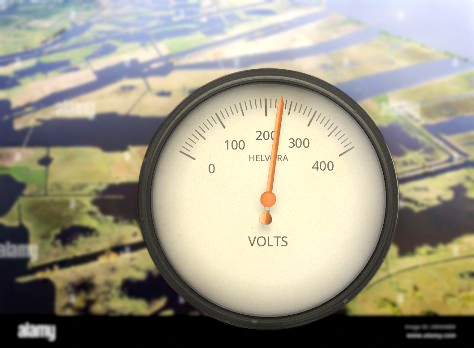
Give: 230; V
